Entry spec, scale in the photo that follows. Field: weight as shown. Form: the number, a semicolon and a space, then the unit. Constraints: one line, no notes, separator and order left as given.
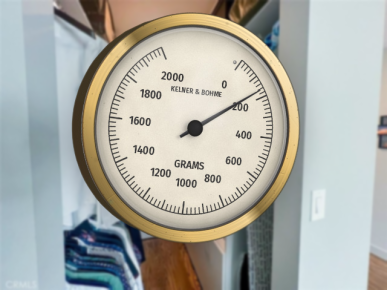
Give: 160; g
